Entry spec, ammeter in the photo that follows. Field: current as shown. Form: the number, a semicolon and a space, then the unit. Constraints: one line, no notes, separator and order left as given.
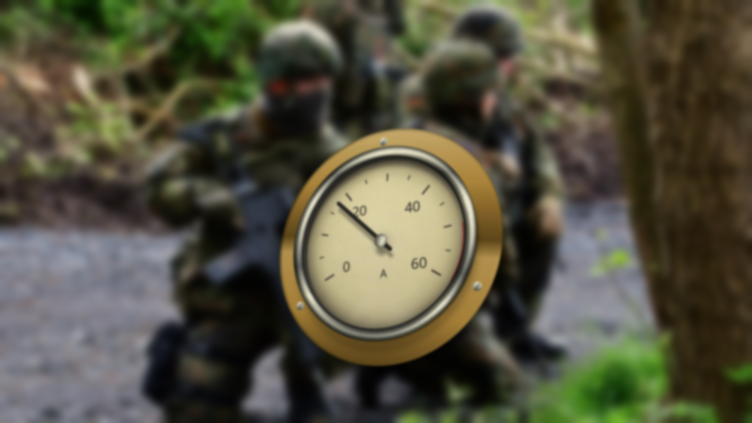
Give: 17.5; A
